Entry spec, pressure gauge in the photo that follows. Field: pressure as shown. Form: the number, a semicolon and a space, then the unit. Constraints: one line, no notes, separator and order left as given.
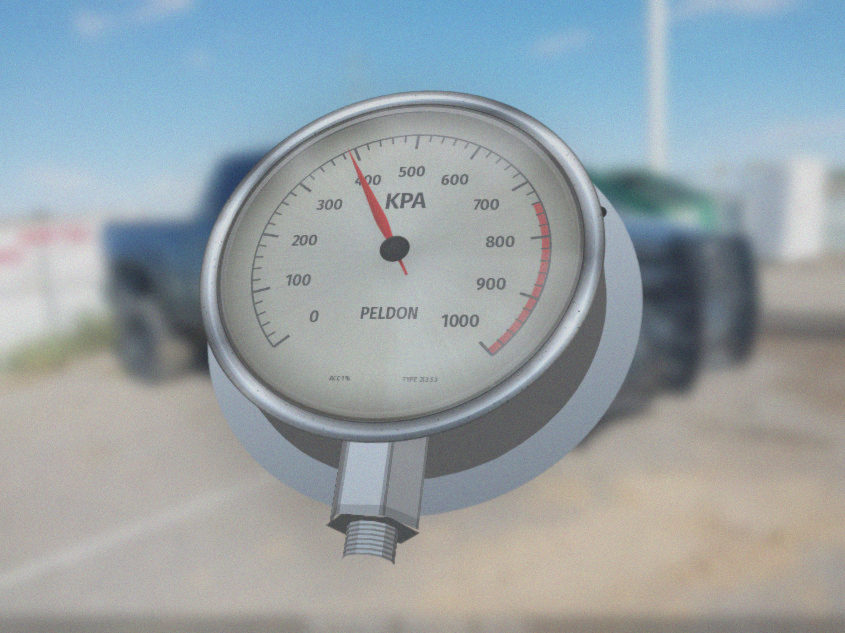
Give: 390; kPa
